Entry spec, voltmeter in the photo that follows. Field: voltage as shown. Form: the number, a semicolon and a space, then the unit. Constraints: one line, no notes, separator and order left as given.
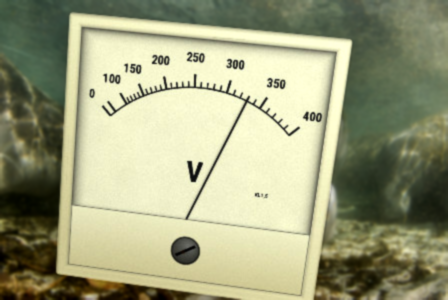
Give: 330; V
